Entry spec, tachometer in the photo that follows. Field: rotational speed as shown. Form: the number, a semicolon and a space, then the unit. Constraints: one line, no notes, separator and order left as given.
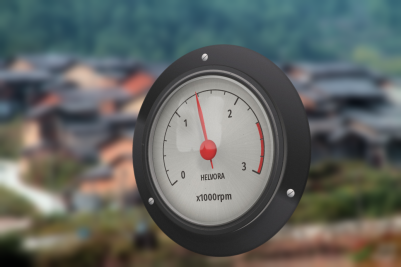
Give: 1400; rpm
